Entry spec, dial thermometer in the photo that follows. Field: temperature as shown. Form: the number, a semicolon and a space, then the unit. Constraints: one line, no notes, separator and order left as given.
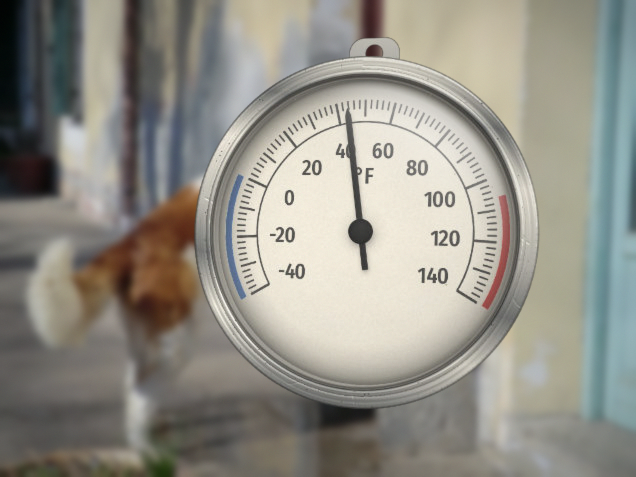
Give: 44; °F
